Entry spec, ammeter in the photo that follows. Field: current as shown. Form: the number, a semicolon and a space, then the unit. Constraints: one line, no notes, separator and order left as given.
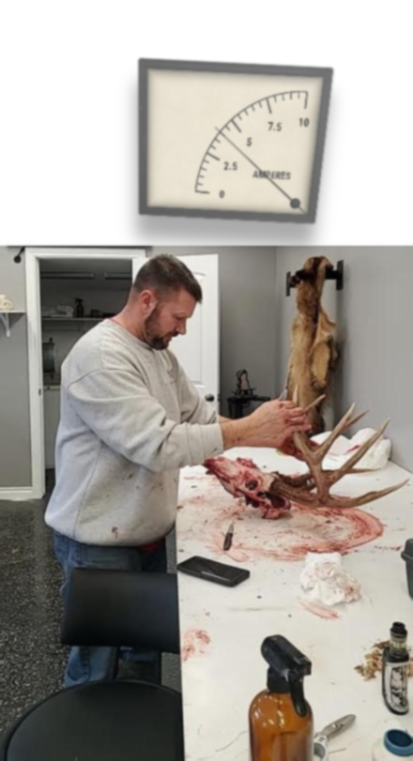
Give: 4; A
